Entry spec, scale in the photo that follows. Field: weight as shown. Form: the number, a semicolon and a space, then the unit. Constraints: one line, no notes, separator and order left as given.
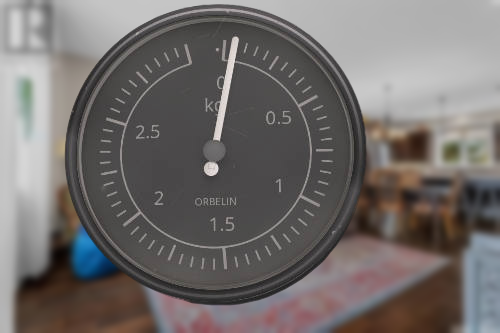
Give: 0.05; kg
